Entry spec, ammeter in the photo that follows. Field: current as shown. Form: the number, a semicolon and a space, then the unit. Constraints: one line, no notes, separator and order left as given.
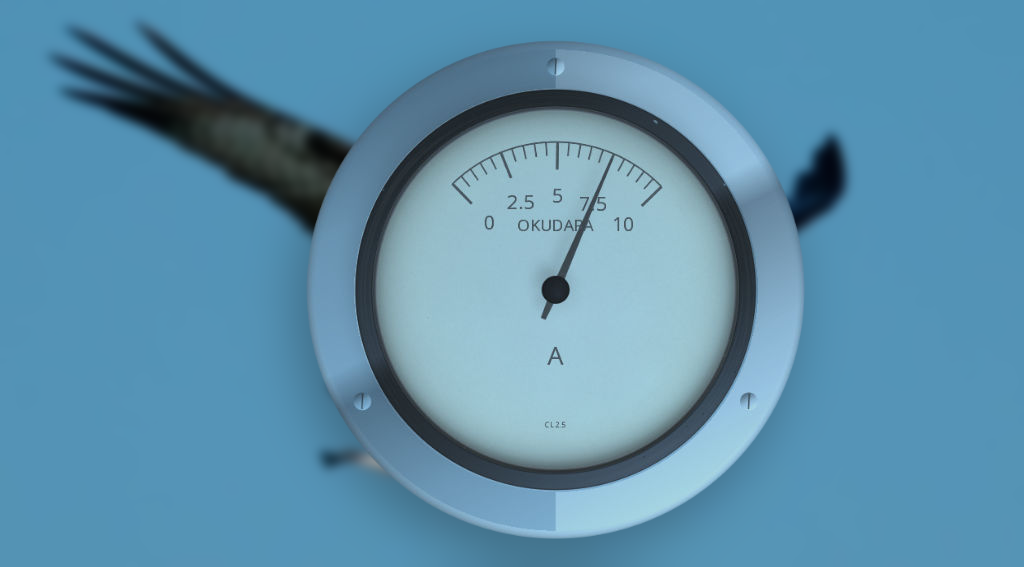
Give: 7.5; A
